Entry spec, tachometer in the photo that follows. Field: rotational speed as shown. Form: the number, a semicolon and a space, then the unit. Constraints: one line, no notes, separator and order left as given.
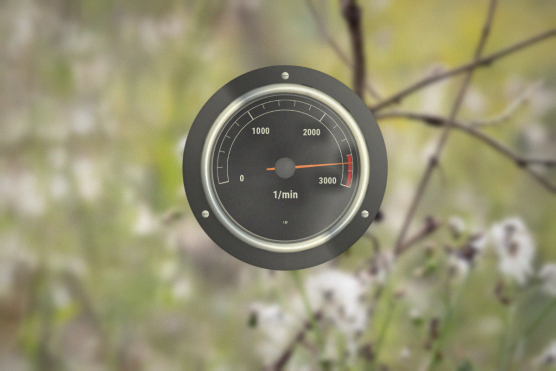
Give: 2700; rpm
